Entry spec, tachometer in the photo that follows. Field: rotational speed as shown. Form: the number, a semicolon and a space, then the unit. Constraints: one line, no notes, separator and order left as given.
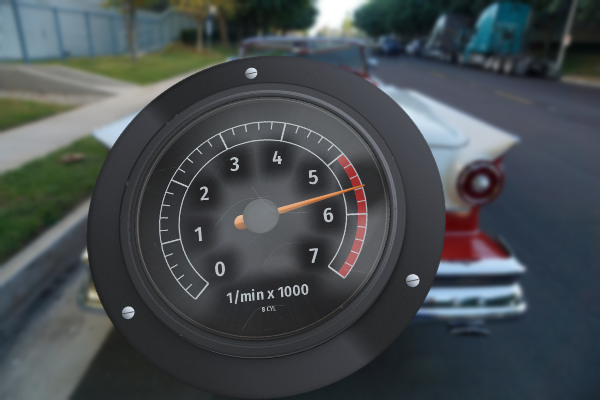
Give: 5600; rpm
